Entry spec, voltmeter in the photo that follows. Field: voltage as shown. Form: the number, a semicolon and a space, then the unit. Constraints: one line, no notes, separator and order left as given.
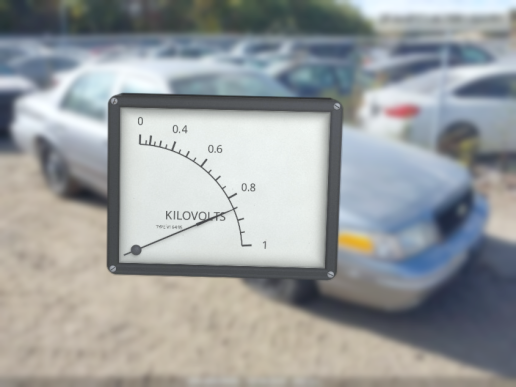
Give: 0.85; kV
